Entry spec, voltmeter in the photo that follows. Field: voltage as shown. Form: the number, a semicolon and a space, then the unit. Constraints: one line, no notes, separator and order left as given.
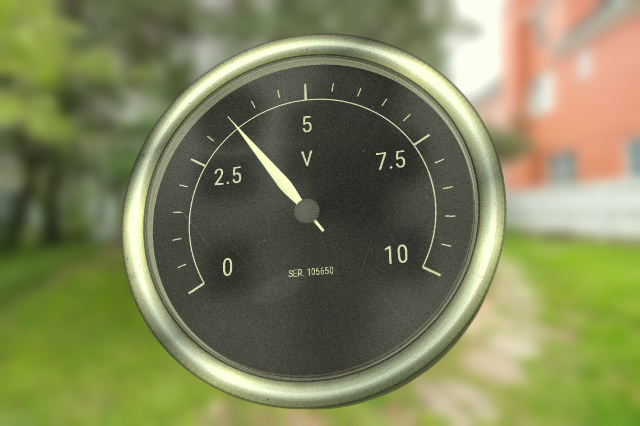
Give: 3.5; V
